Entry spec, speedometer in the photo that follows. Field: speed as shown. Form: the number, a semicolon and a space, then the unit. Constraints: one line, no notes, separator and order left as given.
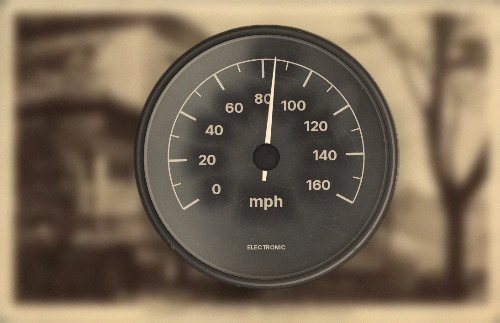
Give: 85; mph
